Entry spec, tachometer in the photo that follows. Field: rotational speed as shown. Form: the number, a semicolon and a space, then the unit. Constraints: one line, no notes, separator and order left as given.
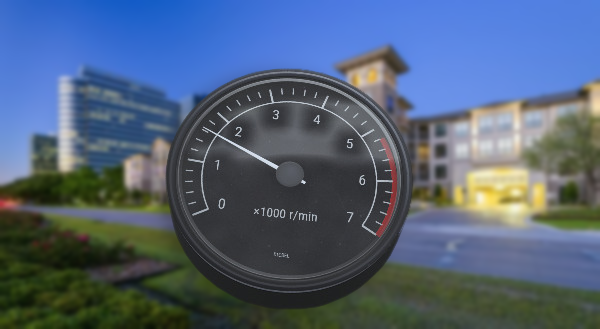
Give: 1600; rpm
